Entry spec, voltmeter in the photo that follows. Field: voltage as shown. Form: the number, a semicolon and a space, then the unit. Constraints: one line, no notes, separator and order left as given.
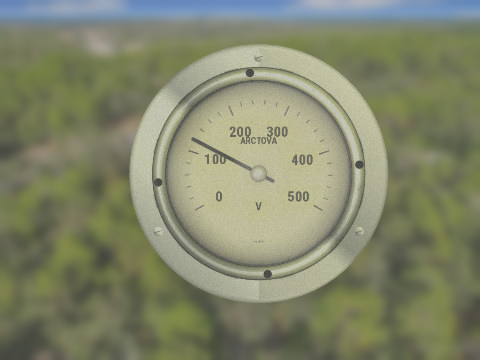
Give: 120; V
